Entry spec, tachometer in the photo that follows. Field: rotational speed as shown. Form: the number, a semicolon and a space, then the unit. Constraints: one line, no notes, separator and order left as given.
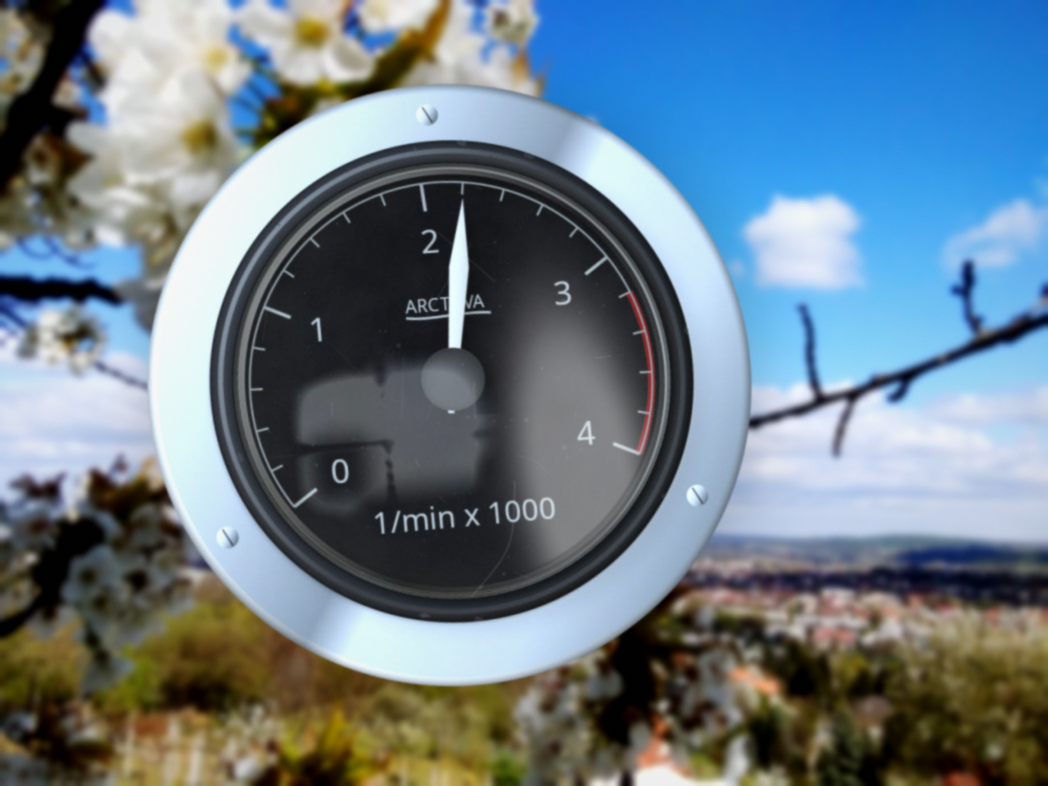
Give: 2200; rpm
